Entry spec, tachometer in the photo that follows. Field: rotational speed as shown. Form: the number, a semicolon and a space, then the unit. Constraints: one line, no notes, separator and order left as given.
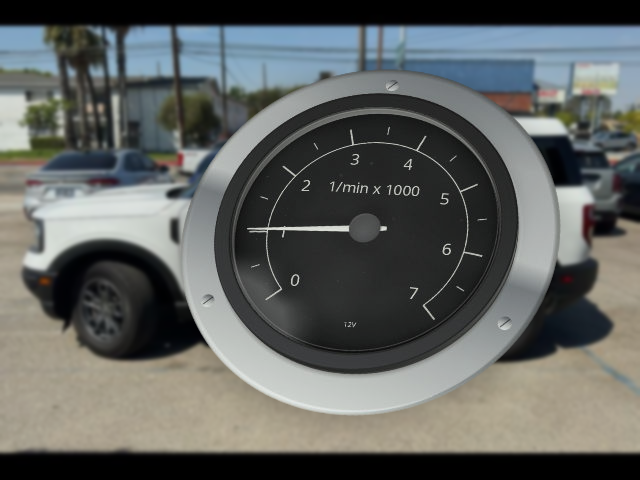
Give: 1000; rpm
